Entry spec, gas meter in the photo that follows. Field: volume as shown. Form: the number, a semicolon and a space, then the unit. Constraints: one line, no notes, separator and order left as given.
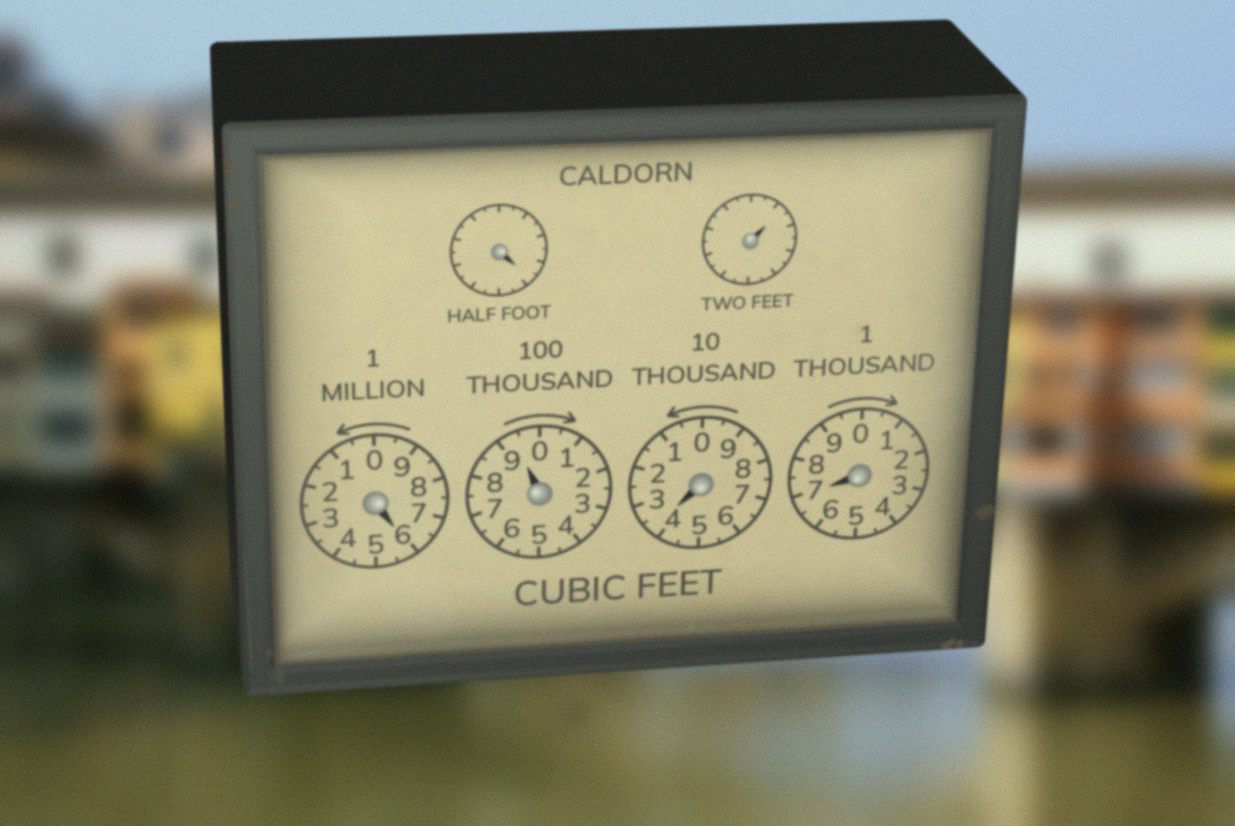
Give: 593700; ft³
